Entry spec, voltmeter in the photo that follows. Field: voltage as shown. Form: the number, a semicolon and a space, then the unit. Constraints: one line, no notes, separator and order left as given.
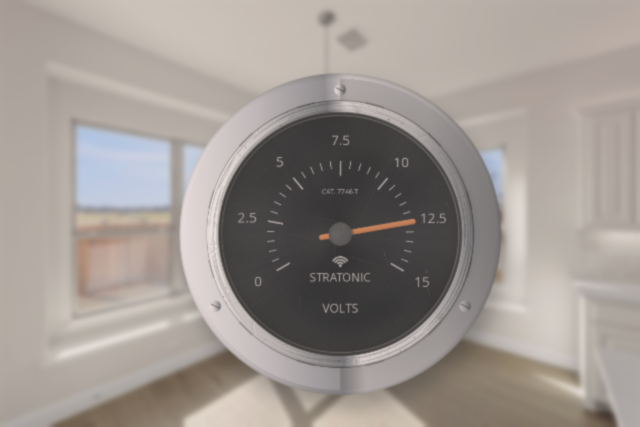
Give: 12.5; V
